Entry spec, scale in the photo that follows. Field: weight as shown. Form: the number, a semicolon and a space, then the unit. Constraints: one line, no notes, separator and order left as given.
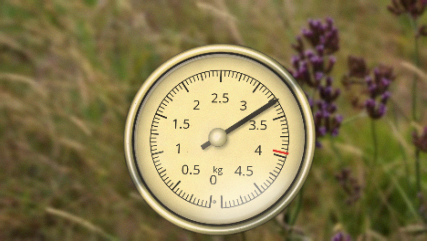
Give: 3.3; kg
